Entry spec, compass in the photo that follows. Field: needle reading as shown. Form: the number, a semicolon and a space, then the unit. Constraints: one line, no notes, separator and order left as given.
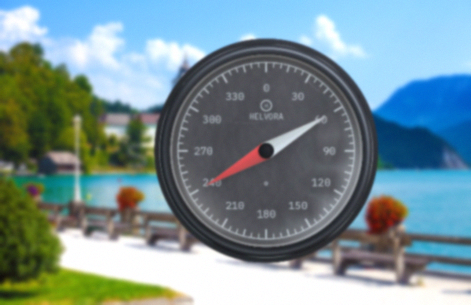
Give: 240; °
